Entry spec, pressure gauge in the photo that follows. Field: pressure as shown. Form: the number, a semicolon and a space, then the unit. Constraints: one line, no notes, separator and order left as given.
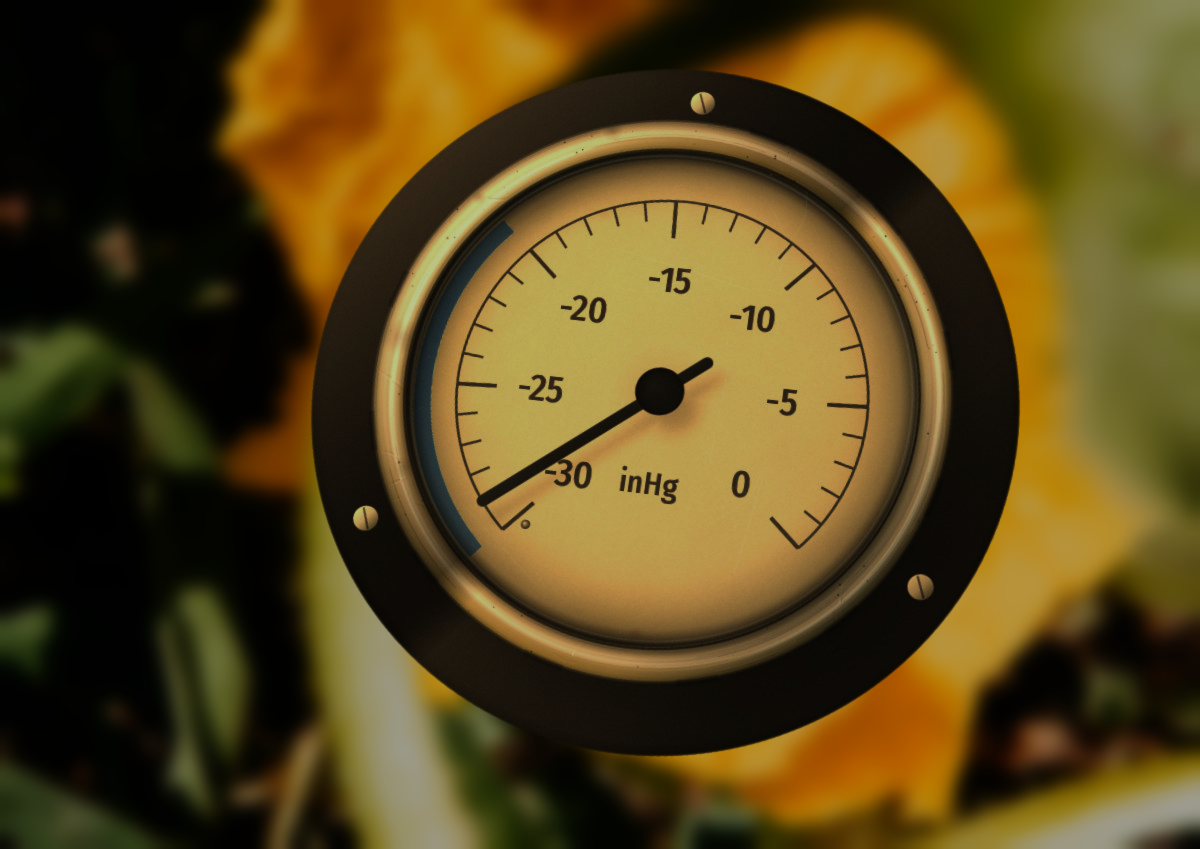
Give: -29; inHg
